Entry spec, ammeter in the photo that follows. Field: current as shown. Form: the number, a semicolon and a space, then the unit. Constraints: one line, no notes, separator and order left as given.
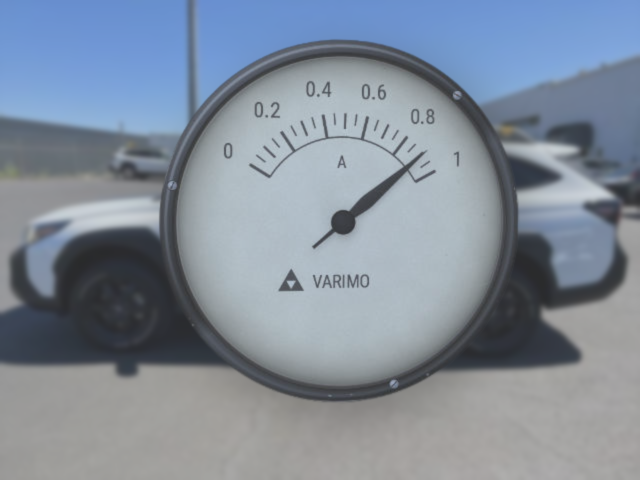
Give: 0.9; A
